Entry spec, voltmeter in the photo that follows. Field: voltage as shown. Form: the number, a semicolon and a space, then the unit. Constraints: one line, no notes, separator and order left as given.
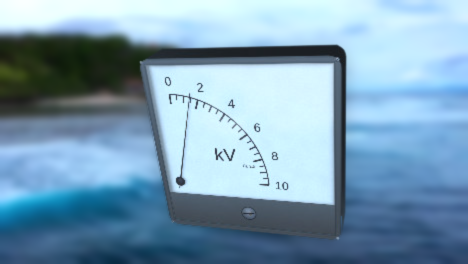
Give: 1.5; kV
